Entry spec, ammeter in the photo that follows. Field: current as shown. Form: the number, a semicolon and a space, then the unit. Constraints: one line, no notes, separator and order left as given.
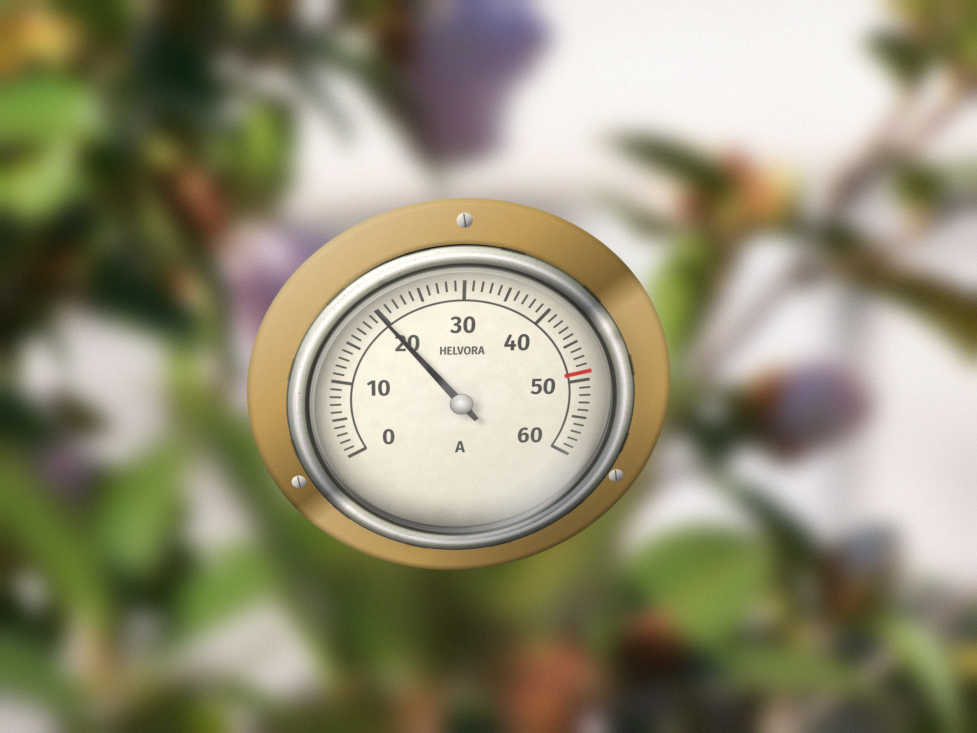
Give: 20; A
